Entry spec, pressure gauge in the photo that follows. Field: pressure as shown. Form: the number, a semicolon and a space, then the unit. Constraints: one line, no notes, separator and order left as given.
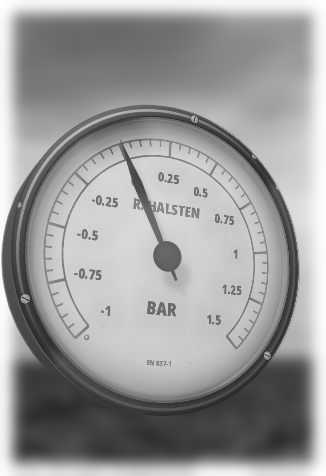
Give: 0; bar
